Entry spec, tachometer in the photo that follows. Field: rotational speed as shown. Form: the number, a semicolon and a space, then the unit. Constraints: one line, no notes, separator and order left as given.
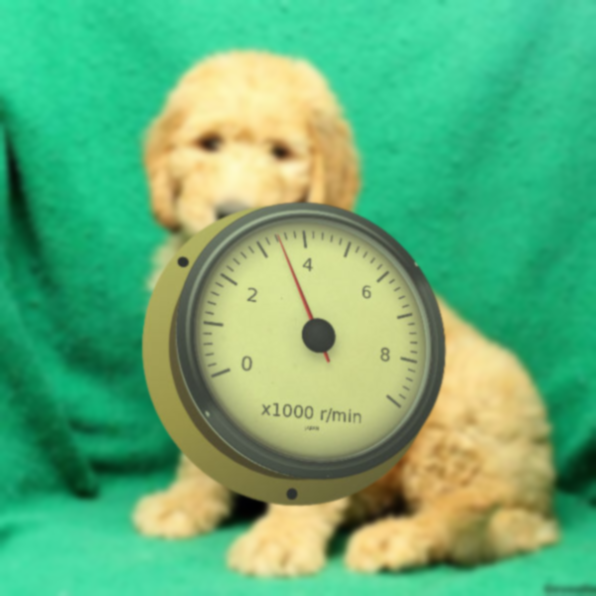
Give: 3400; rpm
